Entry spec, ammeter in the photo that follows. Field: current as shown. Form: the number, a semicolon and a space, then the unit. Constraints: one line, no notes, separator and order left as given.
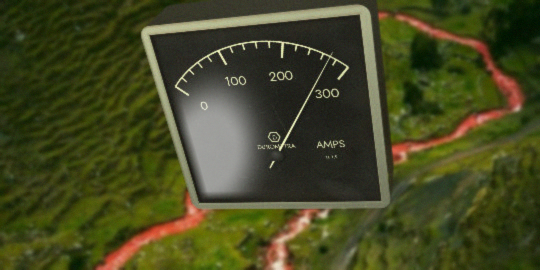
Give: 270; A
